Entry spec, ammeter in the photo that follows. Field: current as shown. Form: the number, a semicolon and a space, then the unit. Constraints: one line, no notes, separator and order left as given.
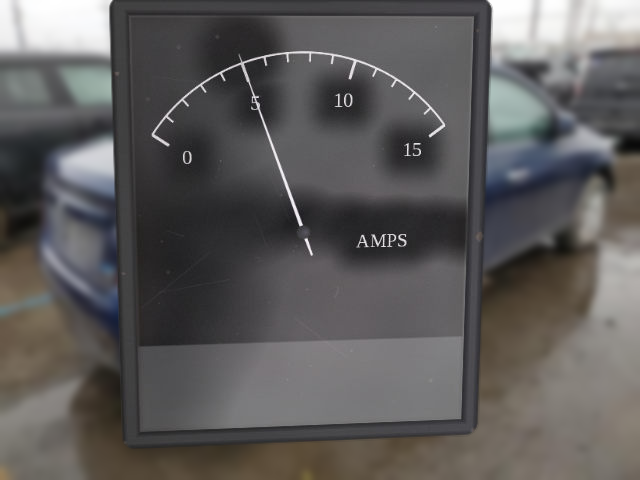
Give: 5; A
